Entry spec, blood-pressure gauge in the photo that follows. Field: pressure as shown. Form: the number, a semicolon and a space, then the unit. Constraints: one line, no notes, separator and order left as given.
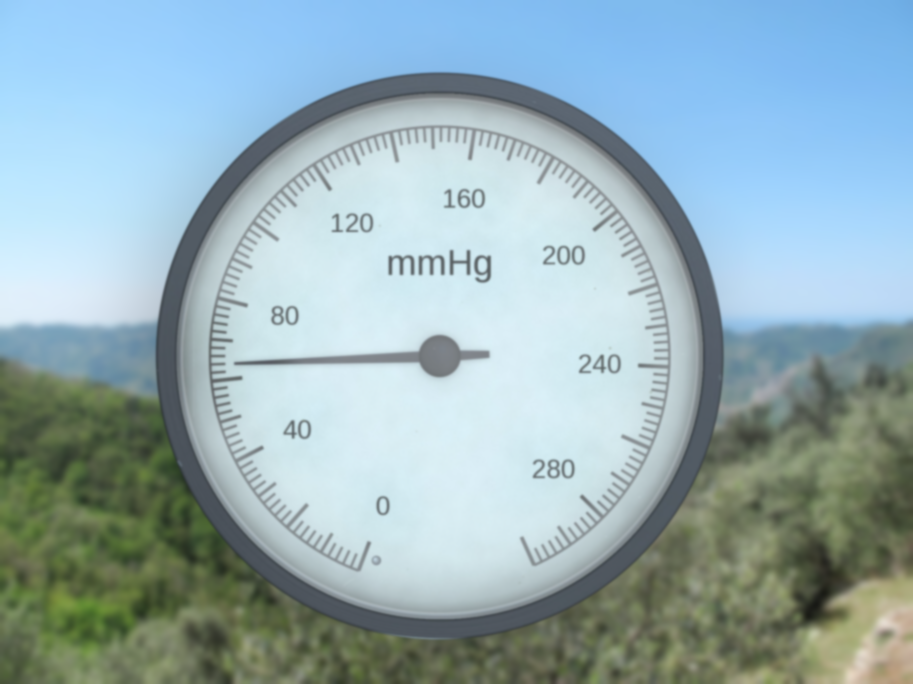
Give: 64; mmHg
